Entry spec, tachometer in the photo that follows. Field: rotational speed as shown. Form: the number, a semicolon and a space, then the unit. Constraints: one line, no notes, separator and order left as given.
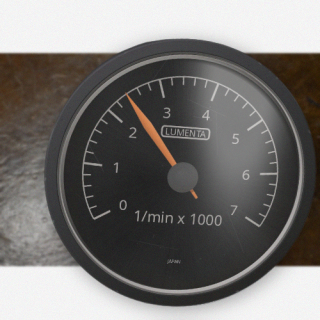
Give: 2400; rpm
